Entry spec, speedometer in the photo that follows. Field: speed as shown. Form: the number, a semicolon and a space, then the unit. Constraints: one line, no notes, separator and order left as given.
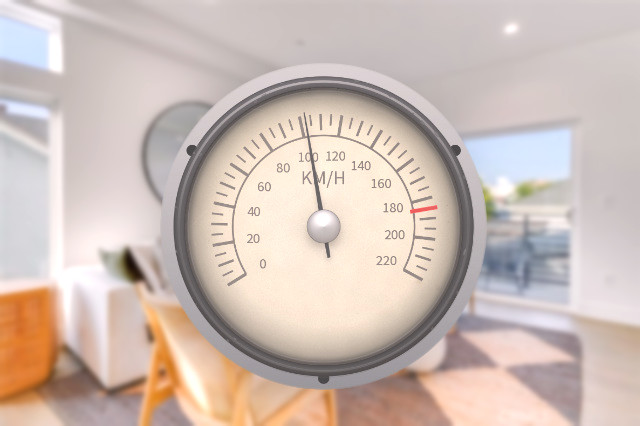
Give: 102.5; km/h
